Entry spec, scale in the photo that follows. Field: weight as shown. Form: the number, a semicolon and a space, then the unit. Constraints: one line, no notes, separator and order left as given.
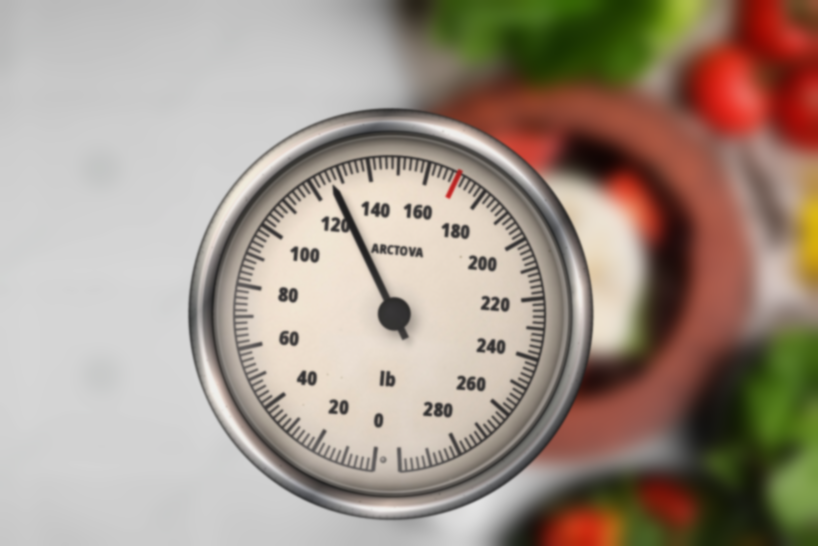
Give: 126; lb
